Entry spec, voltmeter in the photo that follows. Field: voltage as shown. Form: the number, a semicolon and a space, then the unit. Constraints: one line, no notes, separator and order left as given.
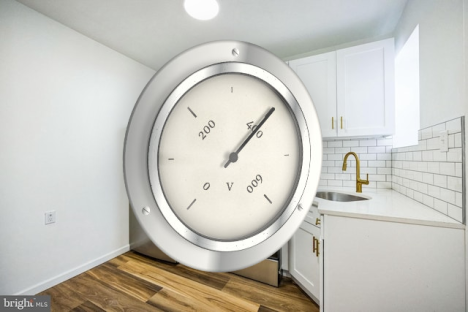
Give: 400; V
